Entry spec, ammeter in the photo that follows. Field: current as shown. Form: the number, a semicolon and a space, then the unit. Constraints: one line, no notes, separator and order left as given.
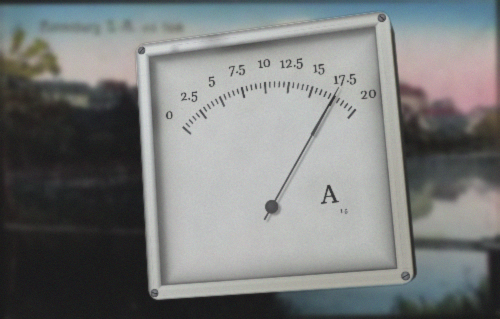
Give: 17.5; A
